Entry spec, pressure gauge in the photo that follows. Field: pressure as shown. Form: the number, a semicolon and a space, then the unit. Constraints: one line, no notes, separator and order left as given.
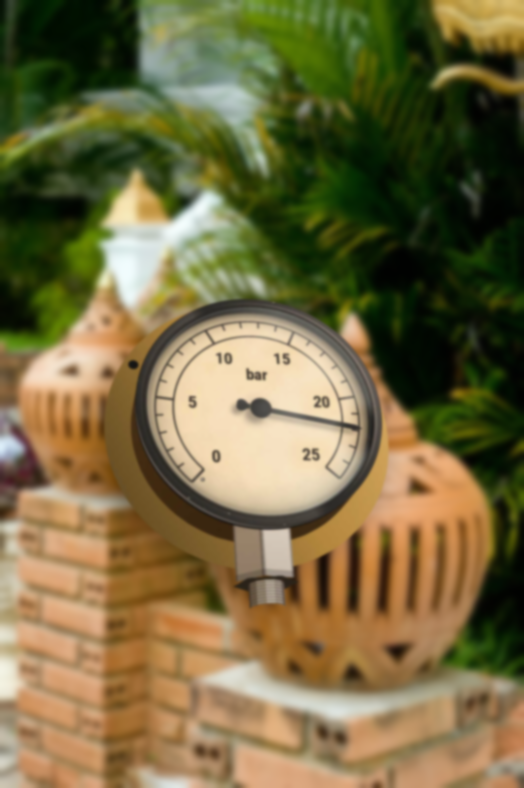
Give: 22; bar
